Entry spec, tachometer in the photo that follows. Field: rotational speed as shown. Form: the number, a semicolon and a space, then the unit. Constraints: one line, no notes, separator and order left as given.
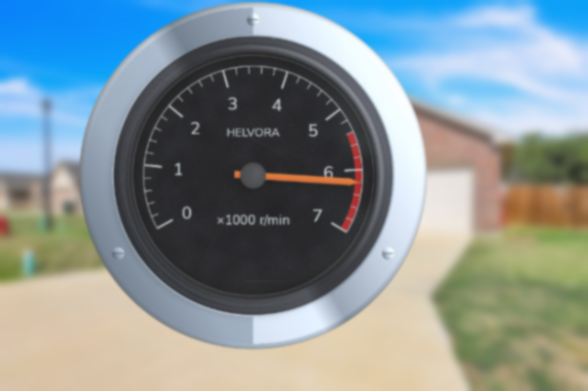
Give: 6200; rpm
